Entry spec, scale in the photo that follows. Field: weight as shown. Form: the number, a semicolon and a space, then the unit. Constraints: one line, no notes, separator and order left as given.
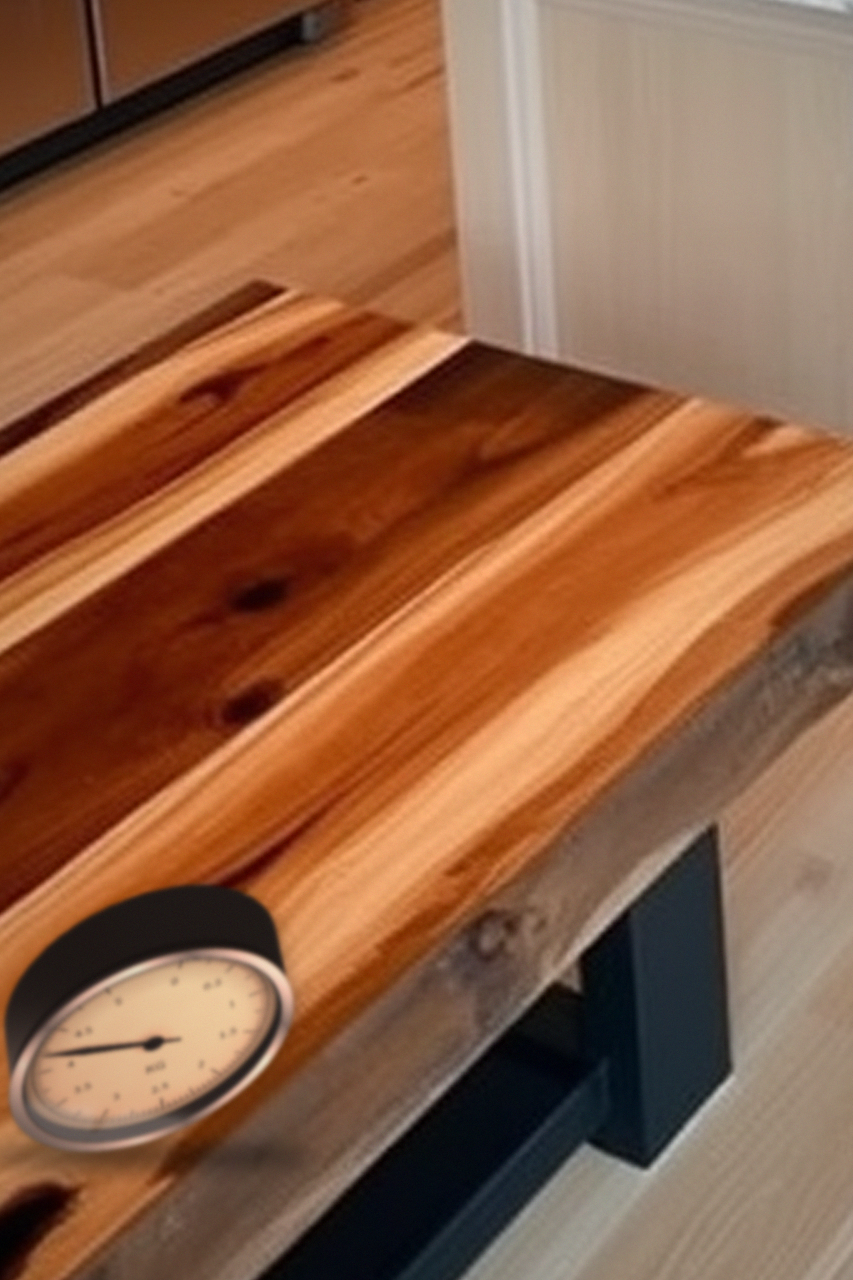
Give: 4.25; kg
